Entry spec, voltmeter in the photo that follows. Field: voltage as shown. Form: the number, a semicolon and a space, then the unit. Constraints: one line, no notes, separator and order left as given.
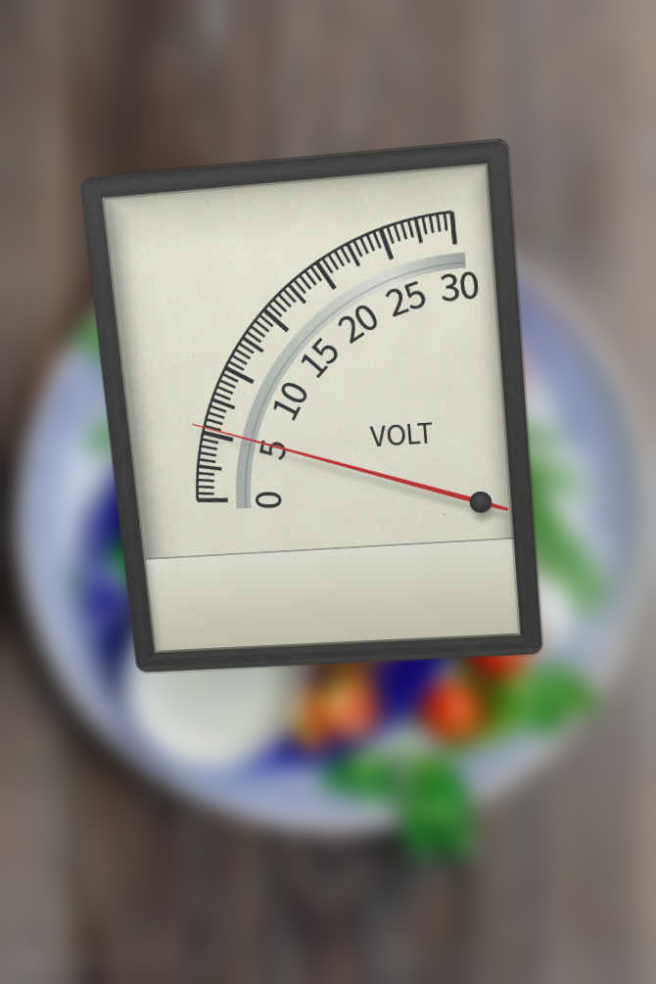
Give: 5.5; V
